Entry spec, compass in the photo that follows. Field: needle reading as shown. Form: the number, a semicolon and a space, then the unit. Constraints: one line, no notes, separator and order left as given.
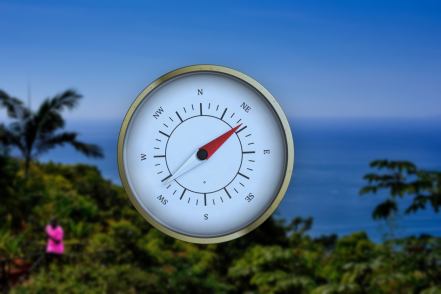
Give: 55; °
